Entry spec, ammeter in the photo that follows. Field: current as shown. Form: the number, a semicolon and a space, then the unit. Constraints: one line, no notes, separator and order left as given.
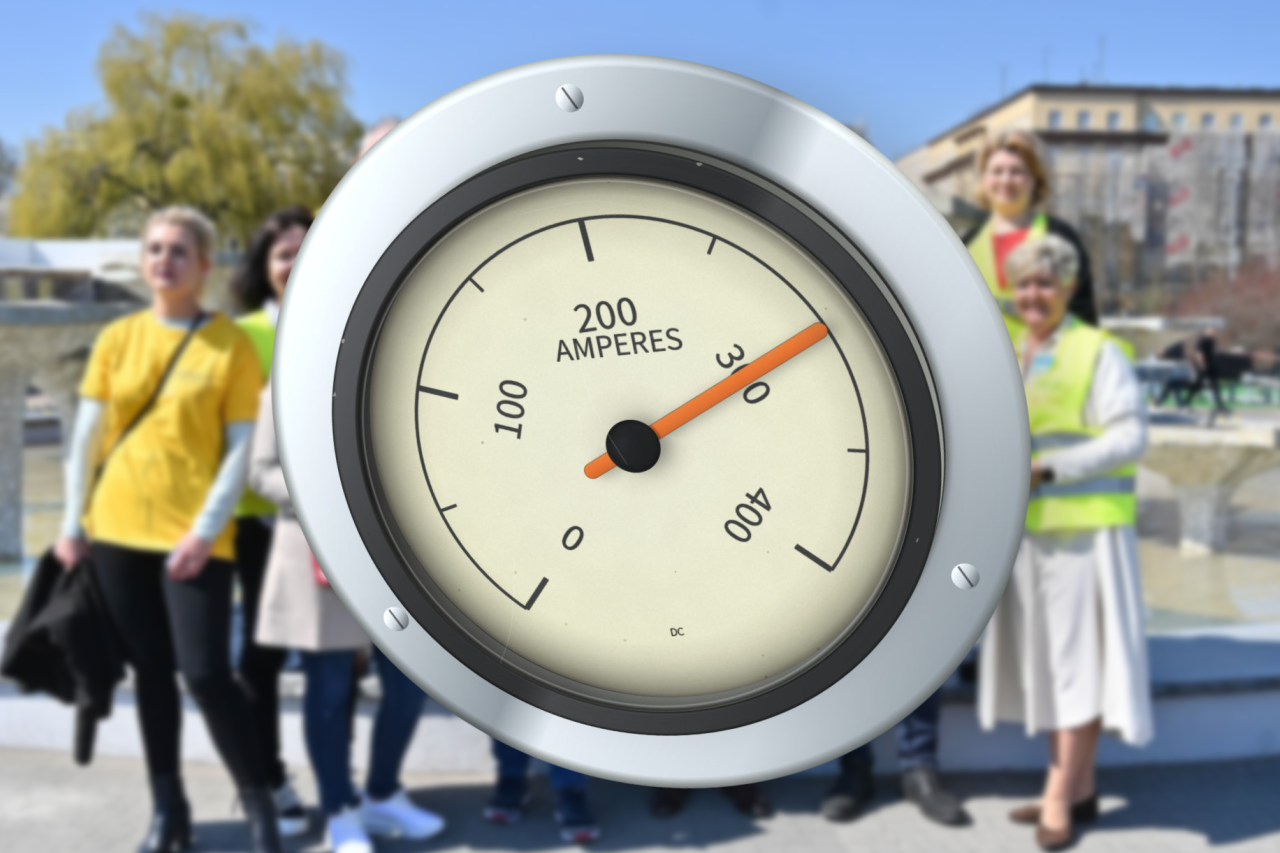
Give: 300; A
